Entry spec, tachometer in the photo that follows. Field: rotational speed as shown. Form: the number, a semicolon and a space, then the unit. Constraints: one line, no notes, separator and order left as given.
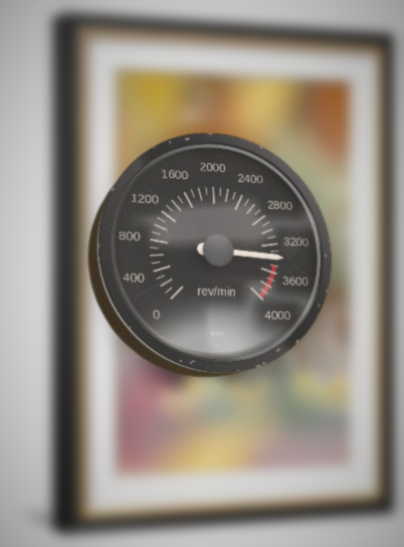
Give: 3400; rpm
